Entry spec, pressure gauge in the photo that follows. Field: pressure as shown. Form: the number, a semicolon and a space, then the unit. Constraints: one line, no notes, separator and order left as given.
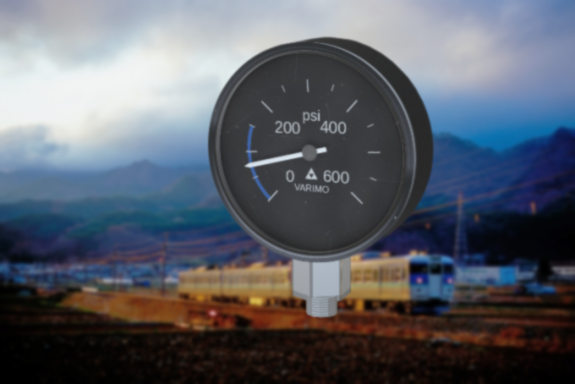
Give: 75; psi
